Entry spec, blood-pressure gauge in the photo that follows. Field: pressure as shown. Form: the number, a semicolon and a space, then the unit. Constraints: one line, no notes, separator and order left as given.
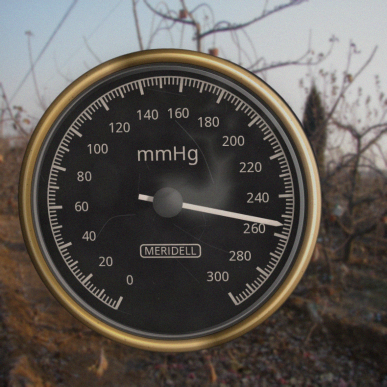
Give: 254; mmHg
